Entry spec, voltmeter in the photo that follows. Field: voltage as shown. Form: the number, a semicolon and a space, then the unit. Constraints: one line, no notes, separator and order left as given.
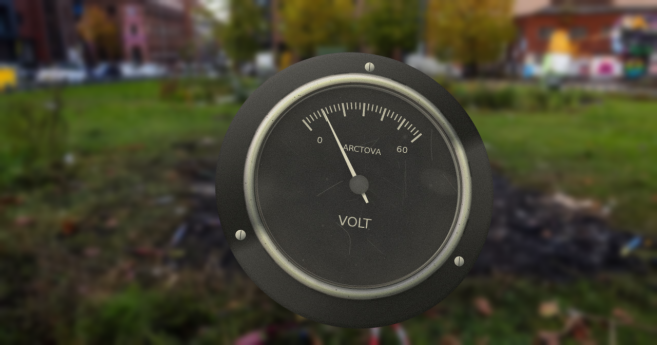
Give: 10; V
